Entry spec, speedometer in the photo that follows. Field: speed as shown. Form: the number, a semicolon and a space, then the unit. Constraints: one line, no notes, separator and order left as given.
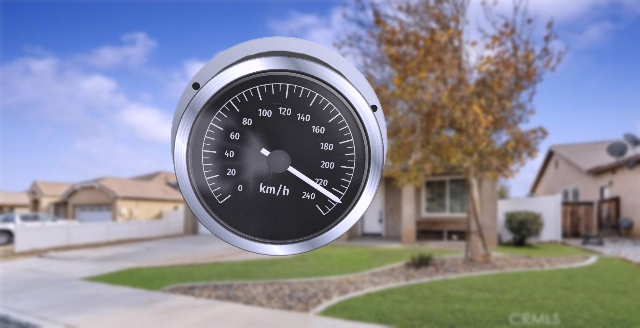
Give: 225; km/h
